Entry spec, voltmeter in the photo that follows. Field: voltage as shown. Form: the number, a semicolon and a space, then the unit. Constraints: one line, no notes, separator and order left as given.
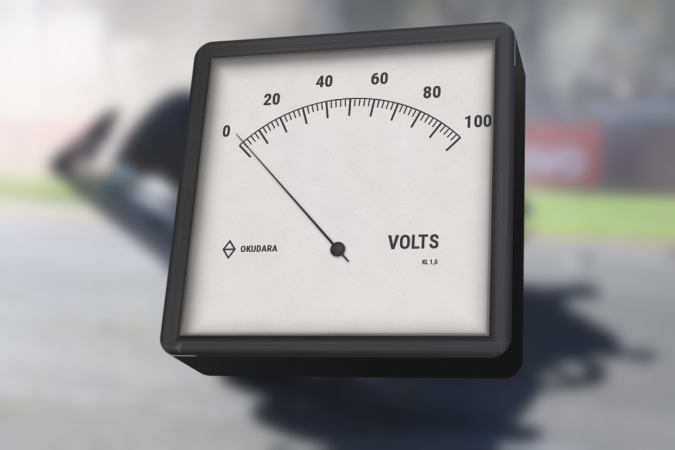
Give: 2; V
